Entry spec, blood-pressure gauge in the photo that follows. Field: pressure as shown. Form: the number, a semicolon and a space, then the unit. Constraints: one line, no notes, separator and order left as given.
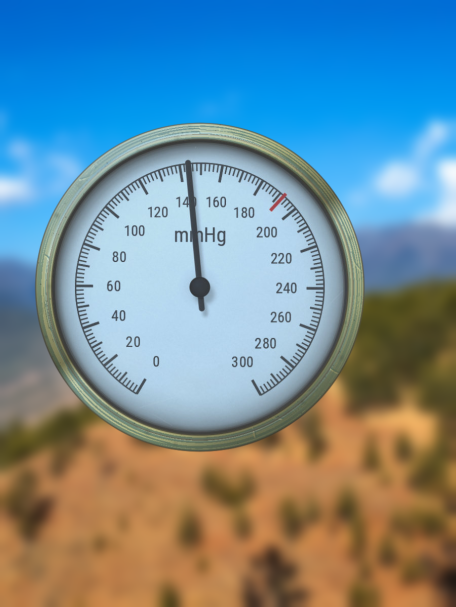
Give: 144; mmHg
